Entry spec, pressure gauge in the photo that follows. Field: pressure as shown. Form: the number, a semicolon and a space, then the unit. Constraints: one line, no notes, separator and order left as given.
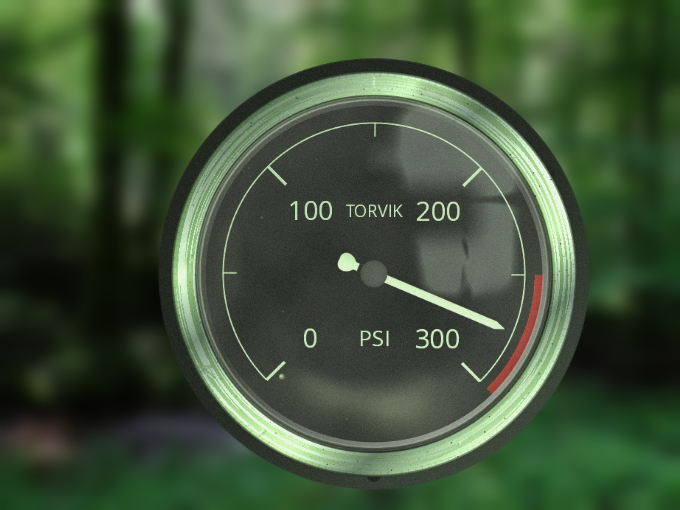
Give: 275; psi
